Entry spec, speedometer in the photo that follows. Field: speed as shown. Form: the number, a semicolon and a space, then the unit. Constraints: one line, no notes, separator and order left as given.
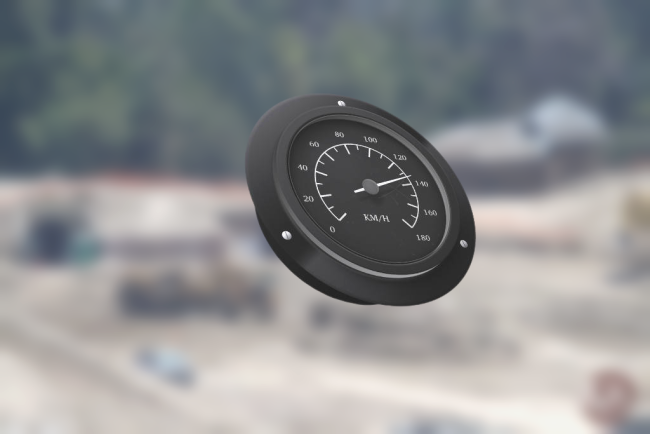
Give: 135; km/h
